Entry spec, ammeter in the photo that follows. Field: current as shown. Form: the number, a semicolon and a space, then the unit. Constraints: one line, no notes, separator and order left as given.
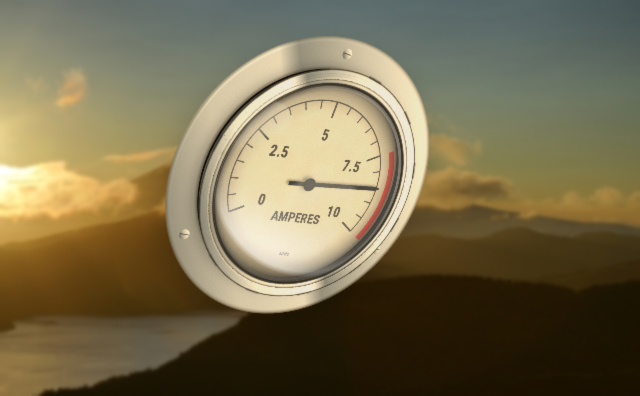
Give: 8.5; A
